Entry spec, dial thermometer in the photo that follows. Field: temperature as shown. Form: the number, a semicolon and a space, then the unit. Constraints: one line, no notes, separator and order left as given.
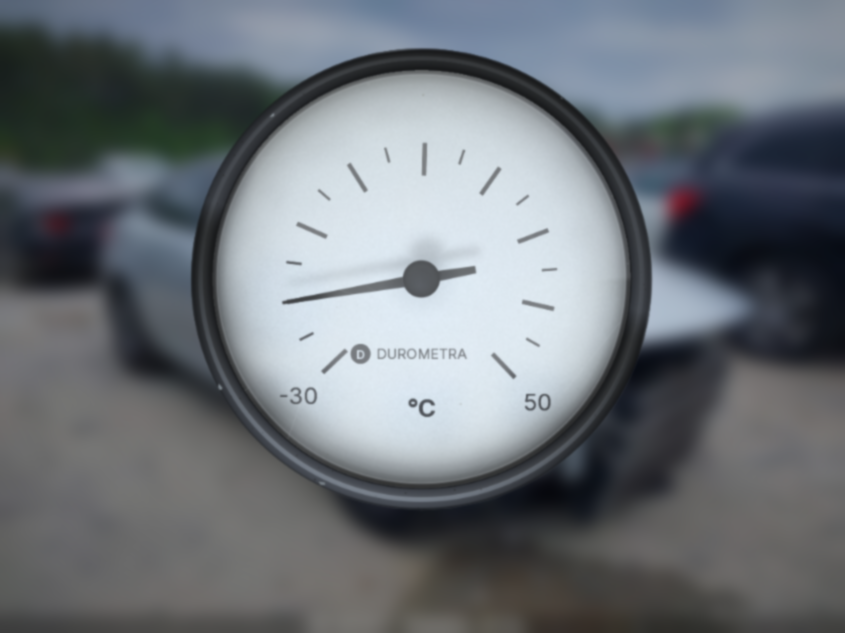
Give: -20; °C
